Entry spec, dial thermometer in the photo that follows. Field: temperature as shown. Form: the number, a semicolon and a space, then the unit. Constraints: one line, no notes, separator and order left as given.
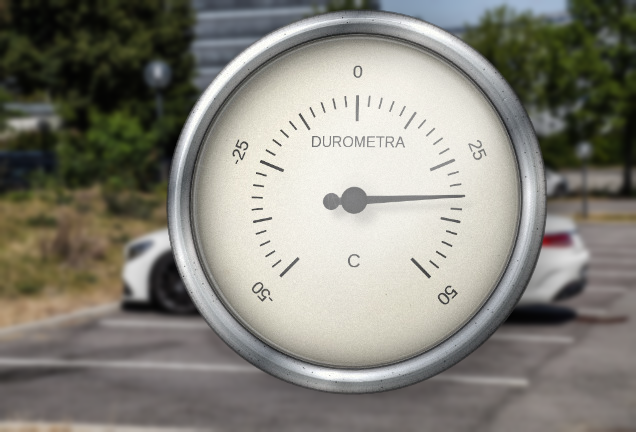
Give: 32.5; °C
